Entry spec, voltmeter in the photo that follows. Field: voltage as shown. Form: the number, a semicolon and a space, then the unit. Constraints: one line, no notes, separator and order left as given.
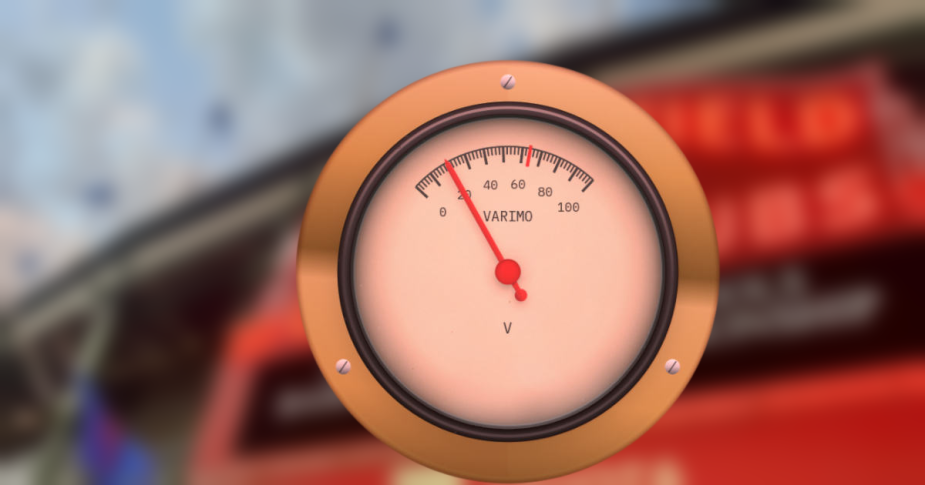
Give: 20; V
